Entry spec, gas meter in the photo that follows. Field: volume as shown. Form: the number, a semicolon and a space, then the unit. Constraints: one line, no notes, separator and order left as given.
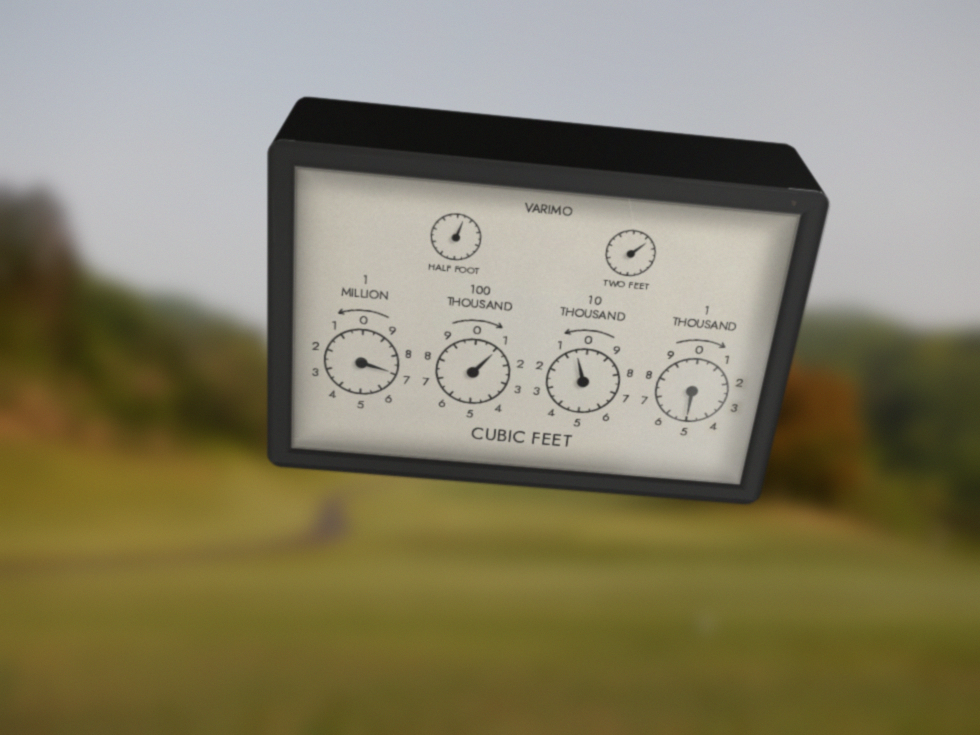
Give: 710500; ft³
